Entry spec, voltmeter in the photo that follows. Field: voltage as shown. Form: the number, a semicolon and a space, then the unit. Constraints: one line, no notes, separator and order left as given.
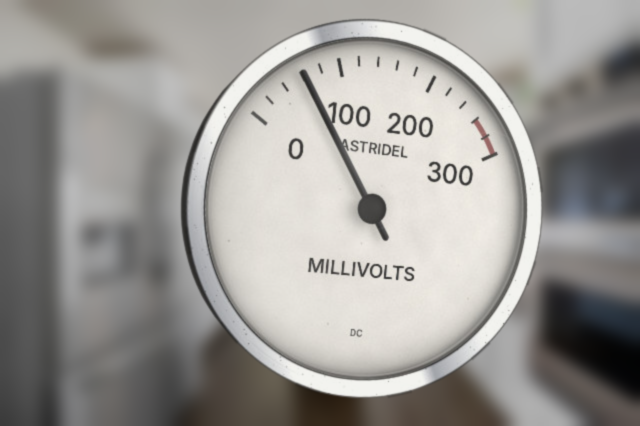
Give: 60; mV
